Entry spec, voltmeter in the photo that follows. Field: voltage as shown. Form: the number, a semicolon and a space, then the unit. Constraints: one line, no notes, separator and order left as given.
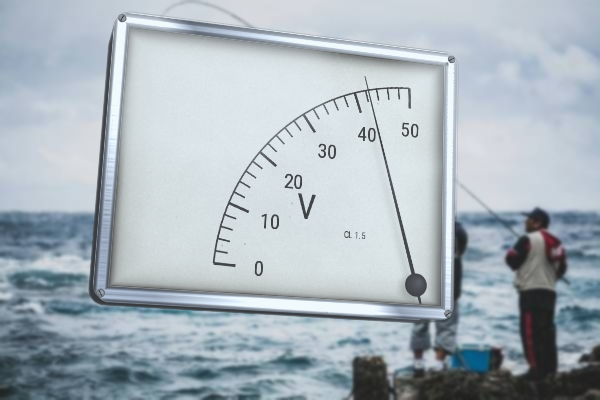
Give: 42; V
